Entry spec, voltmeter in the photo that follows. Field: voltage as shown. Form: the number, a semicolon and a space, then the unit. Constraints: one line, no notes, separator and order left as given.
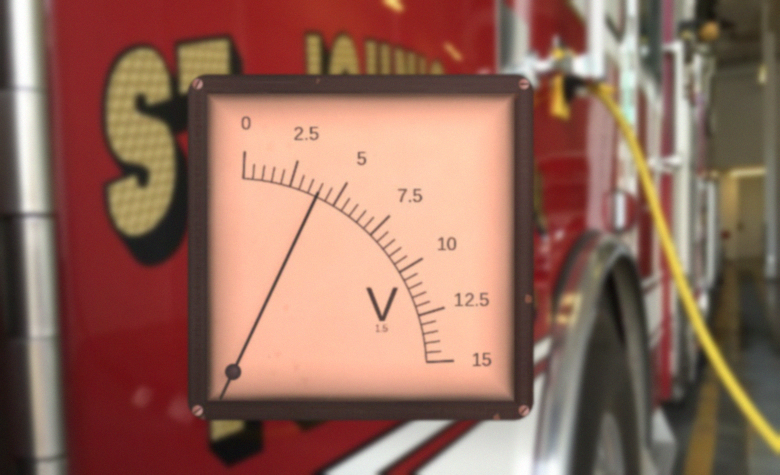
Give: 4; V
